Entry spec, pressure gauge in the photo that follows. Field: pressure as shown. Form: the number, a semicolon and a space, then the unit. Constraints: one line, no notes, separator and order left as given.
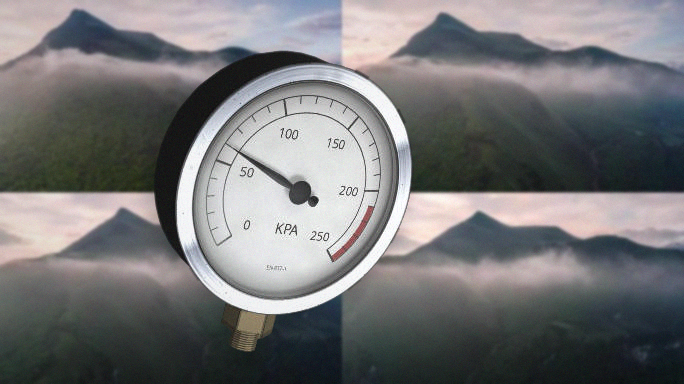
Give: 60; kPa
